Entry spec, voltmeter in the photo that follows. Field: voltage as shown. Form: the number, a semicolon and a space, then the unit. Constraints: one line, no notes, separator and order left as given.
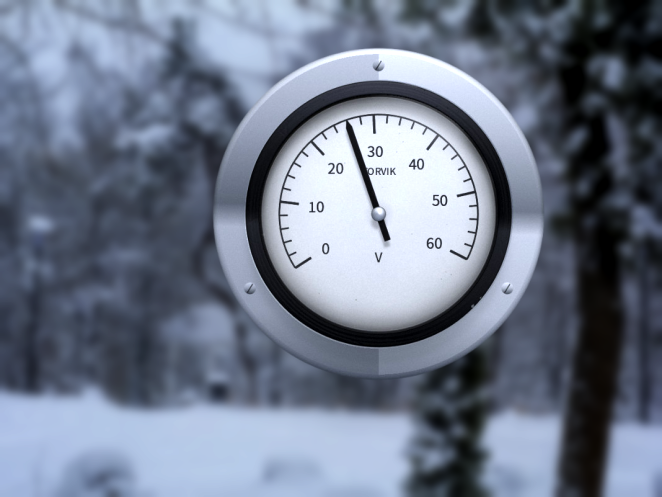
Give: 26; V
